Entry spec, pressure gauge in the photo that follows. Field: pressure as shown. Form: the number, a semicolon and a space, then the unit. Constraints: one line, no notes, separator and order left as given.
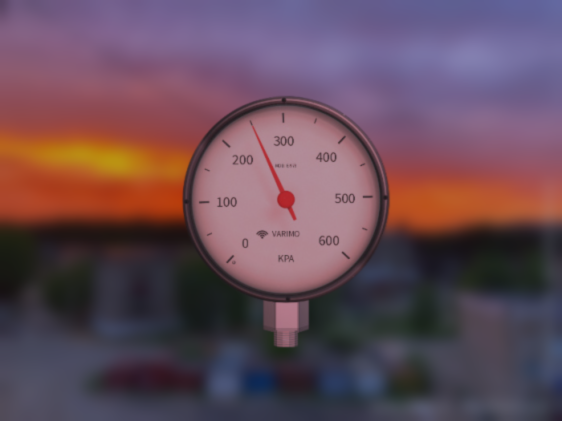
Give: 250; kPa
